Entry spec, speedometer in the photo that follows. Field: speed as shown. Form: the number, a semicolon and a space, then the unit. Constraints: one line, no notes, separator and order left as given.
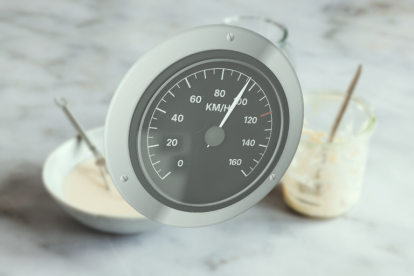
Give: 95; km/h
